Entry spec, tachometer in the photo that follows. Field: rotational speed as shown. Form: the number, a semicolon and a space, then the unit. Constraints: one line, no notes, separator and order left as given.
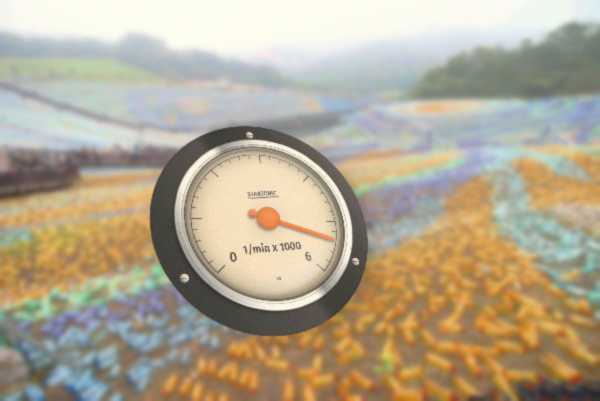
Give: 5400; rpm
